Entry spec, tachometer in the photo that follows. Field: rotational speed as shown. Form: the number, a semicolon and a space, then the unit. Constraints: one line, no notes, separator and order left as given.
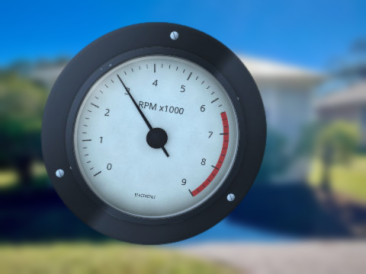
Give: 3000; rpm
